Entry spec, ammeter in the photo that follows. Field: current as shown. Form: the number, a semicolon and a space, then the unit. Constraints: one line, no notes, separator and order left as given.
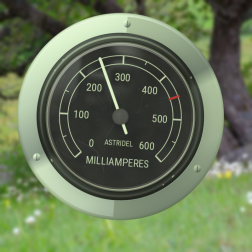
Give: 250; mA
